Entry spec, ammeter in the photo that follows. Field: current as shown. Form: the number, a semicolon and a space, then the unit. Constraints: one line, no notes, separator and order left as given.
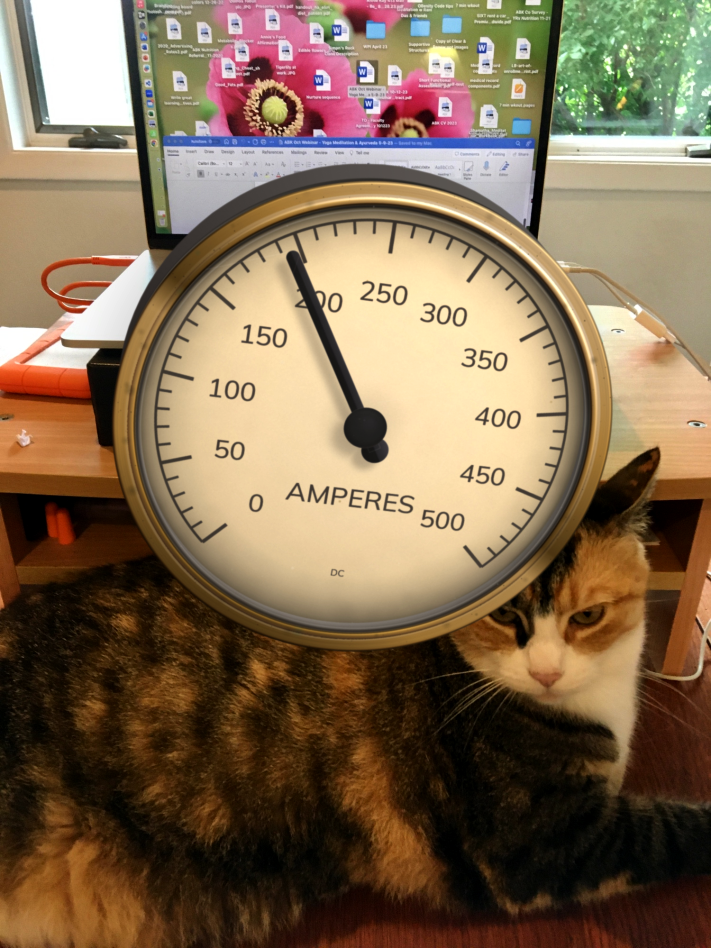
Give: 195; A
